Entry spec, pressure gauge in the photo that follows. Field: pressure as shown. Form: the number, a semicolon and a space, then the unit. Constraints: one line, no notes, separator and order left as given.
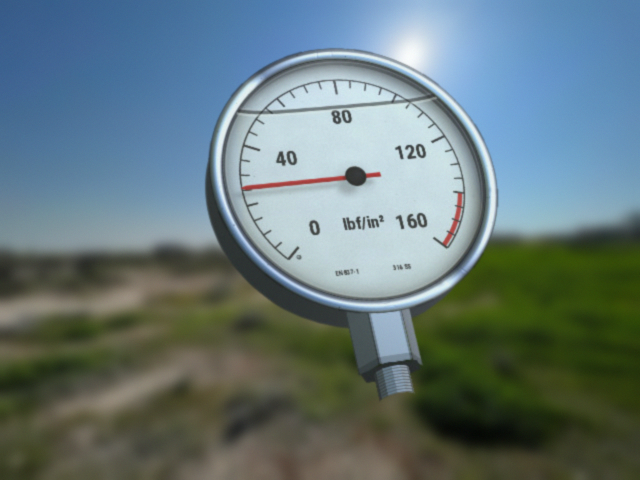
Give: 25; psi
